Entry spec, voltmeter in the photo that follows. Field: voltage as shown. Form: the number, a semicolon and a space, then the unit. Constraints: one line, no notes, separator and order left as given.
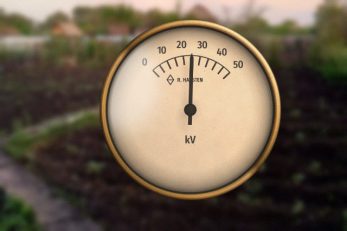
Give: 25; kV
